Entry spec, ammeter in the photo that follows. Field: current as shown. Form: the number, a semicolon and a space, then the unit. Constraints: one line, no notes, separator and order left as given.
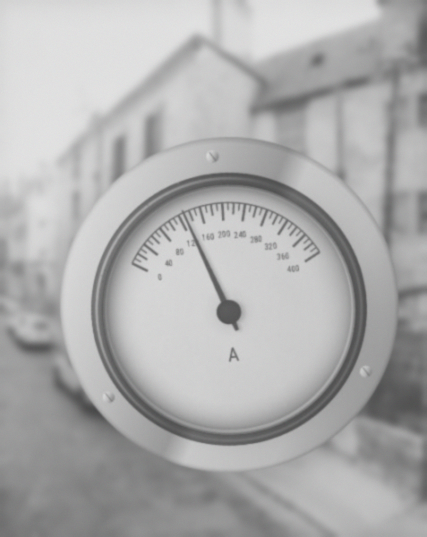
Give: 130; A
